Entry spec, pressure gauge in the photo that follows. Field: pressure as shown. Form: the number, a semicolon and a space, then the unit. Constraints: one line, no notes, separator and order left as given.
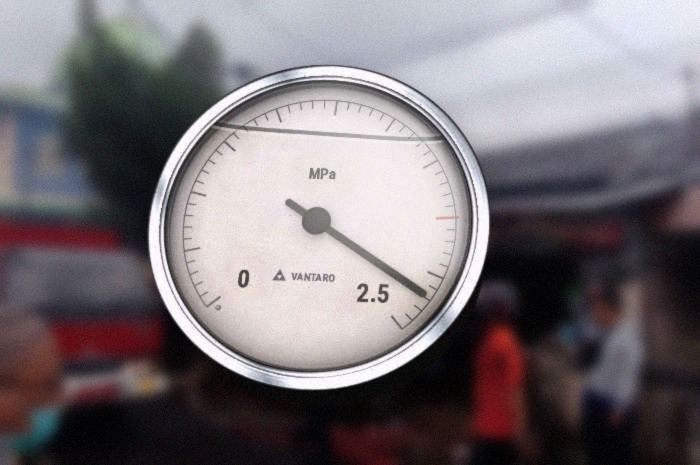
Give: 2.35; MPa
